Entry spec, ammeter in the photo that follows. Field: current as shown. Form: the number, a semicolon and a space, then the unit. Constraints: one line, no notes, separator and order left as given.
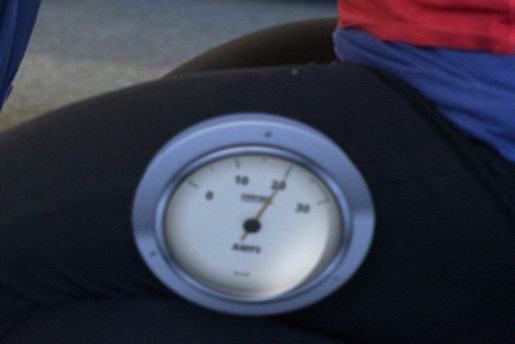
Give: 20; A
